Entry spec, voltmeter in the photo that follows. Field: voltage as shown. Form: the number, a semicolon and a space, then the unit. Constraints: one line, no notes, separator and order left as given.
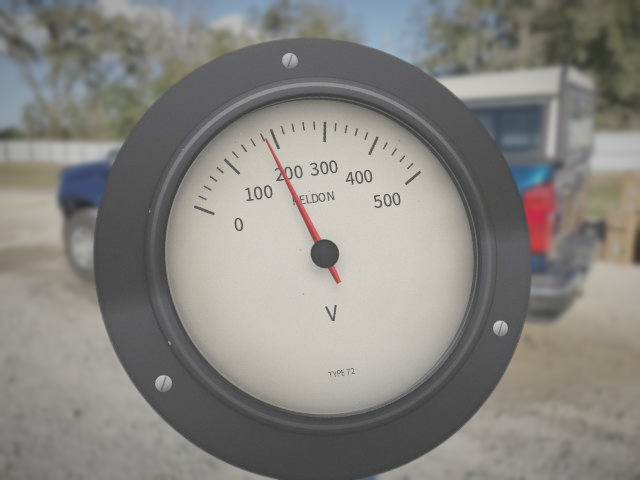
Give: 180; V
